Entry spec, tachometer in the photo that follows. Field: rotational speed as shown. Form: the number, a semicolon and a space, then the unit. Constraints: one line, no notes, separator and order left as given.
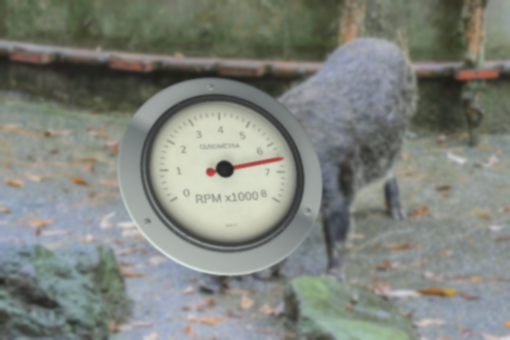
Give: 6600; rpm
